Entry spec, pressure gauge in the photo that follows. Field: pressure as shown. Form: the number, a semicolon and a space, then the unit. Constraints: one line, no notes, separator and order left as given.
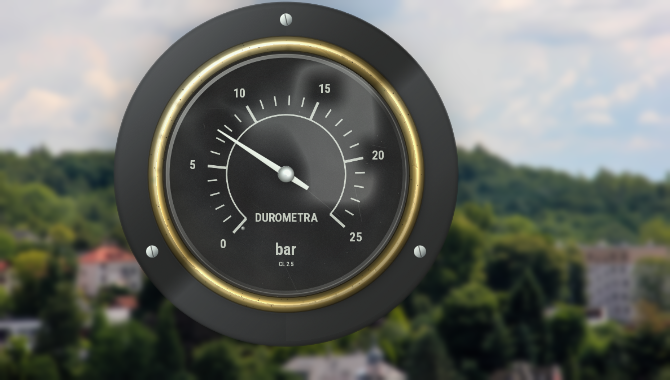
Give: 7.5; bar
